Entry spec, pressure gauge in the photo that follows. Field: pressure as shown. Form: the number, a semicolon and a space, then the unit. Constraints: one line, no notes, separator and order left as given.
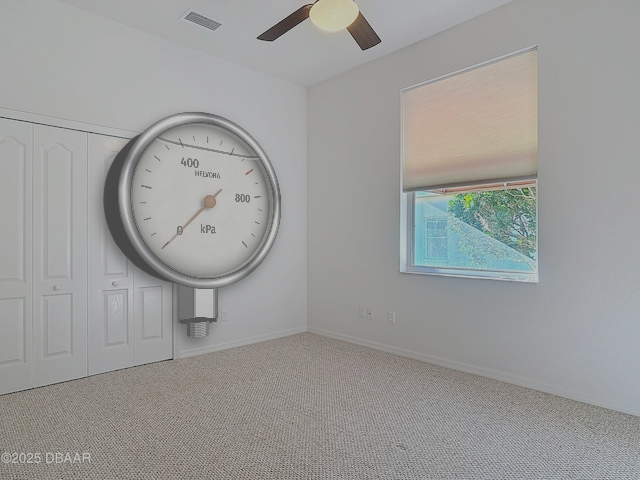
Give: 0; kPa
